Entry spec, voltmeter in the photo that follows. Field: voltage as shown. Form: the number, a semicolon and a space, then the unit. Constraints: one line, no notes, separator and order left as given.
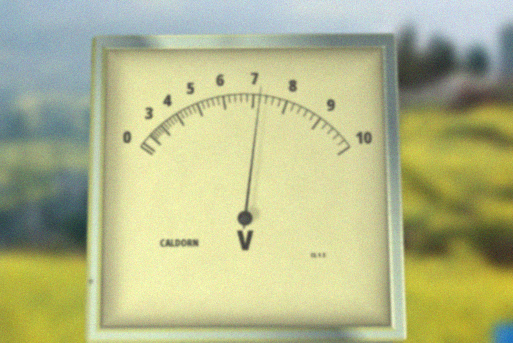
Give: 7.2; V
